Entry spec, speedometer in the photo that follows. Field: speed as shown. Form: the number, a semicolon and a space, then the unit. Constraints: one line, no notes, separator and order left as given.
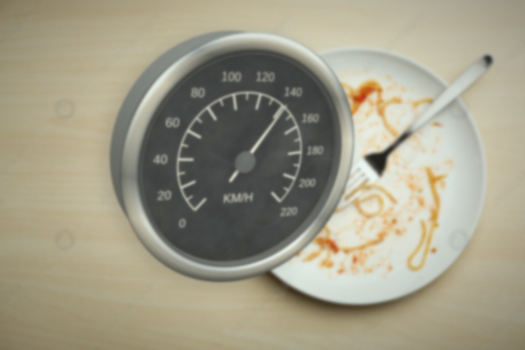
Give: 140; km/h
